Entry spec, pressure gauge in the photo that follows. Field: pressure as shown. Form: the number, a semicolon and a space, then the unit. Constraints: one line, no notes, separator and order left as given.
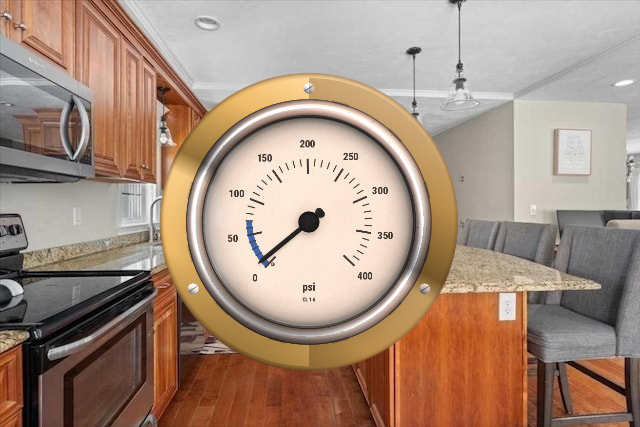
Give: 10; psi
